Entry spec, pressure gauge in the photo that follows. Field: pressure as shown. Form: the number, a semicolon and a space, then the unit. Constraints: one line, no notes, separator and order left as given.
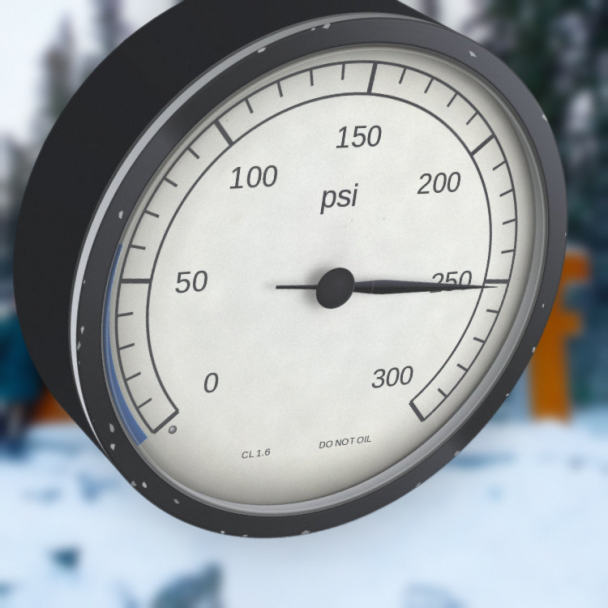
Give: 250; psi
